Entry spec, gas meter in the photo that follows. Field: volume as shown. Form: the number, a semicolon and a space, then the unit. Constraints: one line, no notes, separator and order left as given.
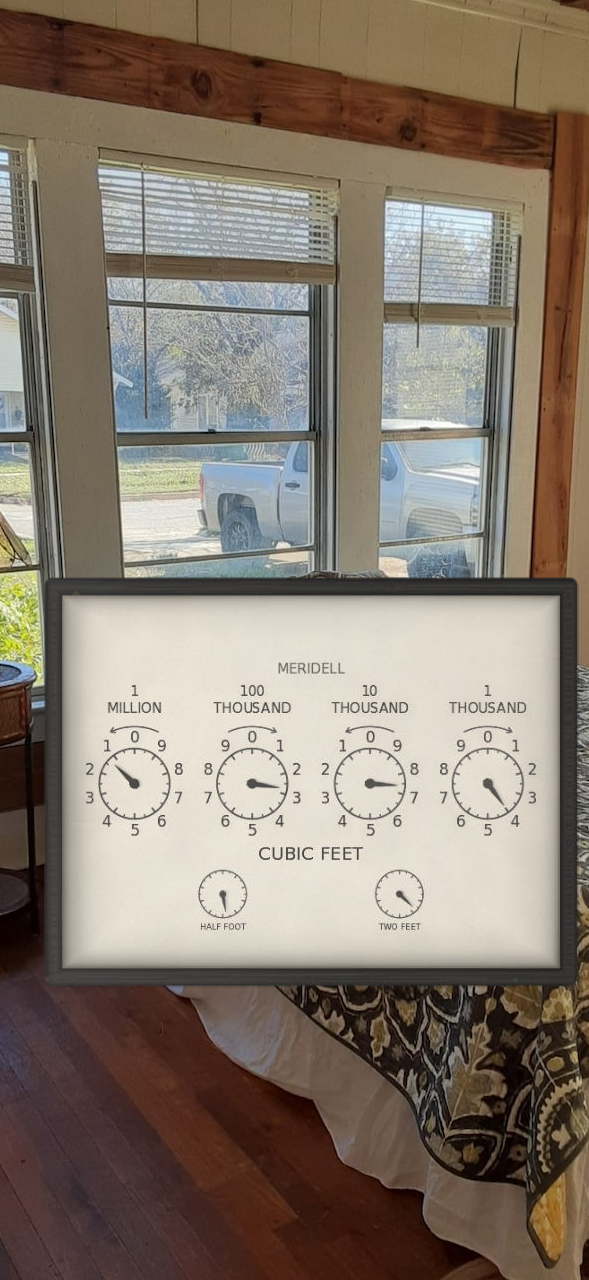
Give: 127400; ft³
